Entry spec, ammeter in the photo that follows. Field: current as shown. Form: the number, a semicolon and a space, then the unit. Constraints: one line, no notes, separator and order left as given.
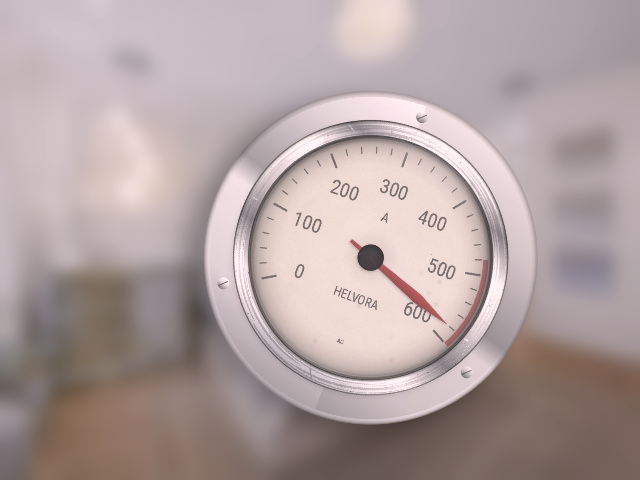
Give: 580; A
